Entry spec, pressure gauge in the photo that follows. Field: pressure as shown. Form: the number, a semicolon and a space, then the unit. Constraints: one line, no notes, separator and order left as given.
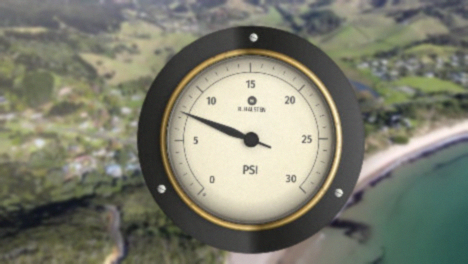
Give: 7.5; psi
